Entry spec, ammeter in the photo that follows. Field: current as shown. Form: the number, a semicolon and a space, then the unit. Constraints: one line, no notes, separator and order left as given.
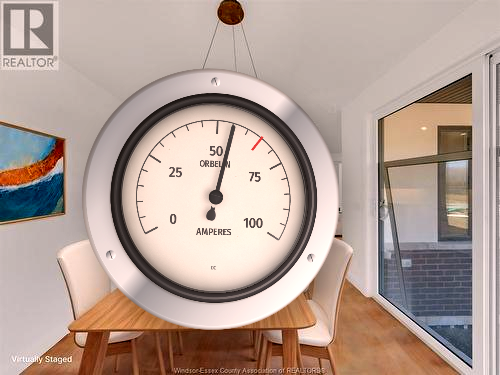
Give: 55; A
